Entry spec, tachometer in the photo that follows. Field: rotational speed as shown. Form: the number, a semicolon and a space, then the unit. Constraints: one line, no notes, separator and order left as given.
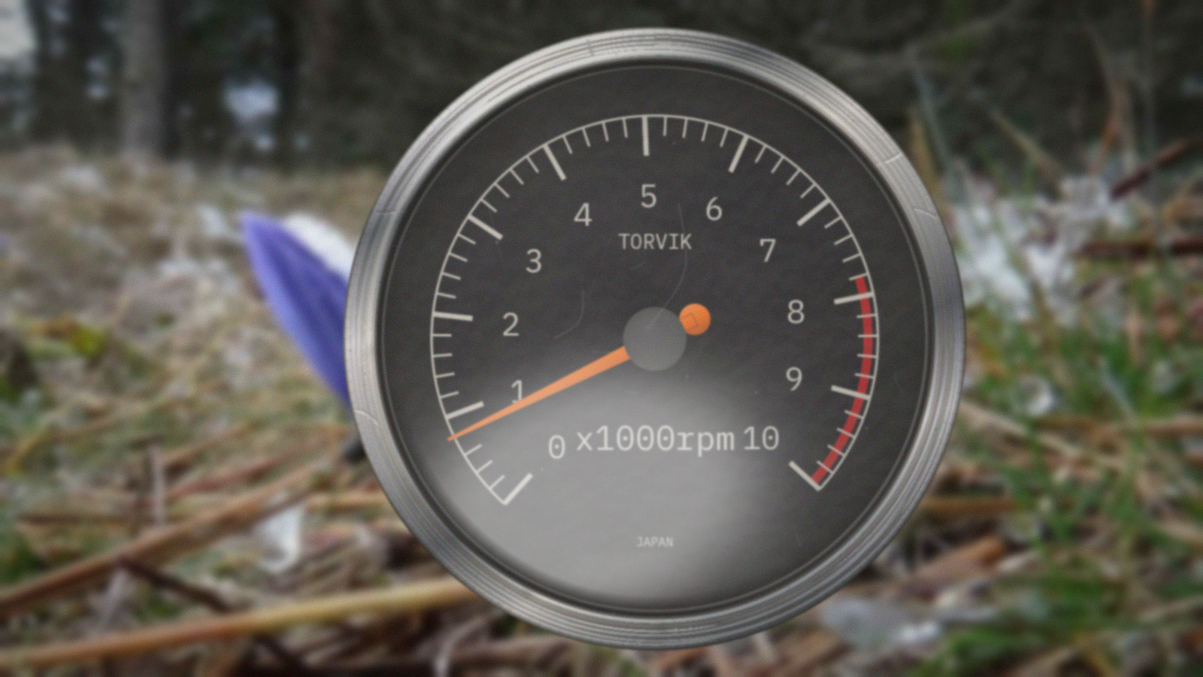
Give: 800; rpm
